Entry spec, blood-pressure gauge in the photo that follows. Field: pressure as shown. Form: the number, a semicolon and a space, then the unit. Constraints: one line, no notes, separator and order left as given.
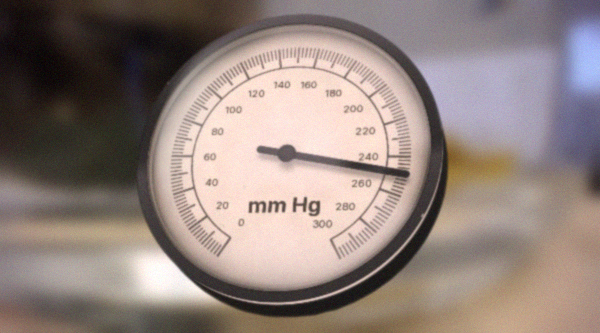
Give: 250; mmHg
